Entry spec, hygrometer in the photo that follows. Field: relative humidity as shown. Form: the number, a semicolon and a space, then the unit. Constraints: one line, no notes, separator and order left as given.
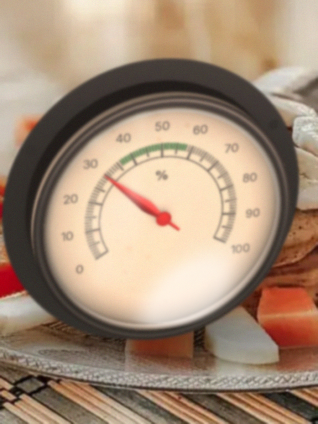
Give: 30; %
